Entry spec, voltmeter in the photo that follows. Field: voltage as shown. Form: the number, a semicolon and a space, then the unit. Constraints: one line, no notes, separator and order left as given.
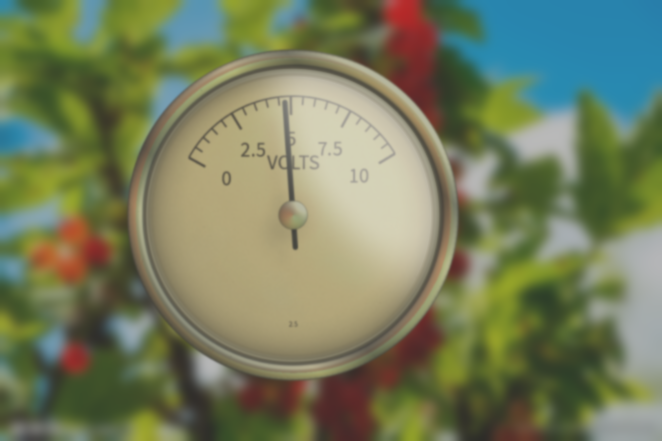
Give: 4.75; V
